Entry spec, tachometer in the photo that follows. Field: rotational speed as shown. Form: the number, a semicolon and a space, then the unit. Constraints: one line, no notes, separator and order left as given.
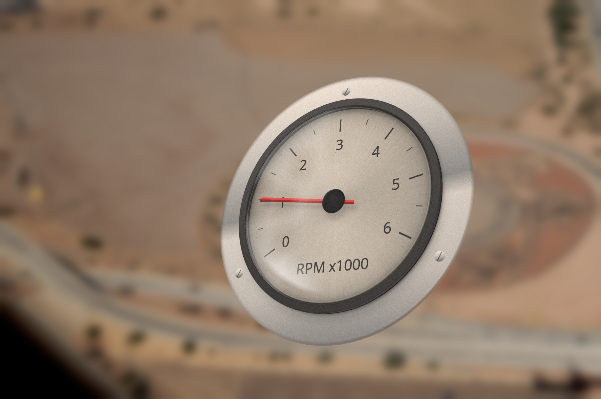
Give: 1000; rpm
